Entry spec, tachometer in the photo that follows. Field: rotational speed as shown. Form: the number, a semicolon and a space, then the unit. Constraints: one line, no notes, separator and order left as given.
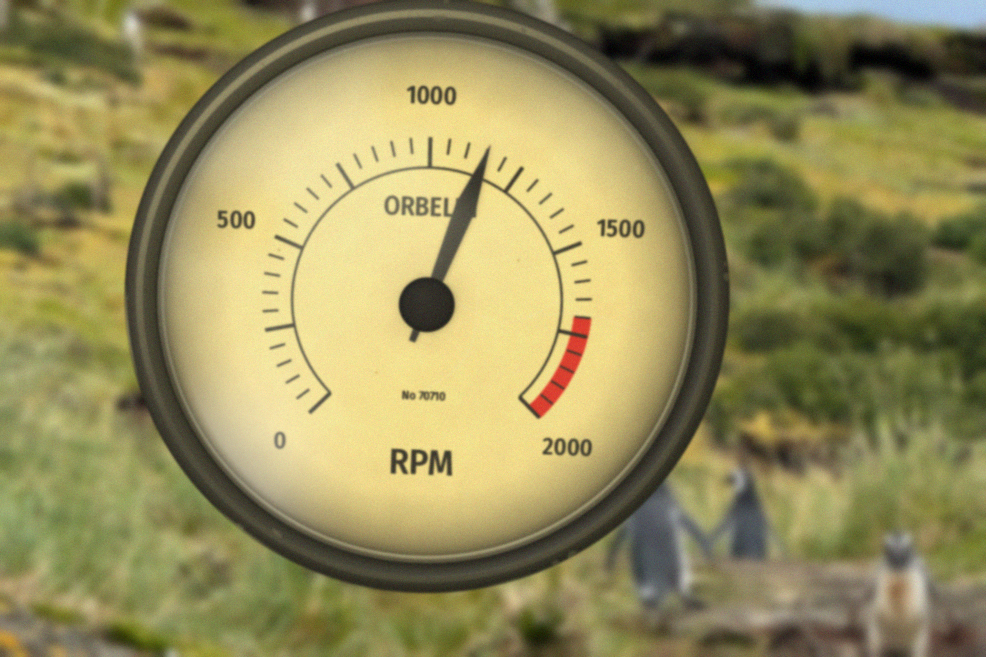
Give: 1150; rpm
